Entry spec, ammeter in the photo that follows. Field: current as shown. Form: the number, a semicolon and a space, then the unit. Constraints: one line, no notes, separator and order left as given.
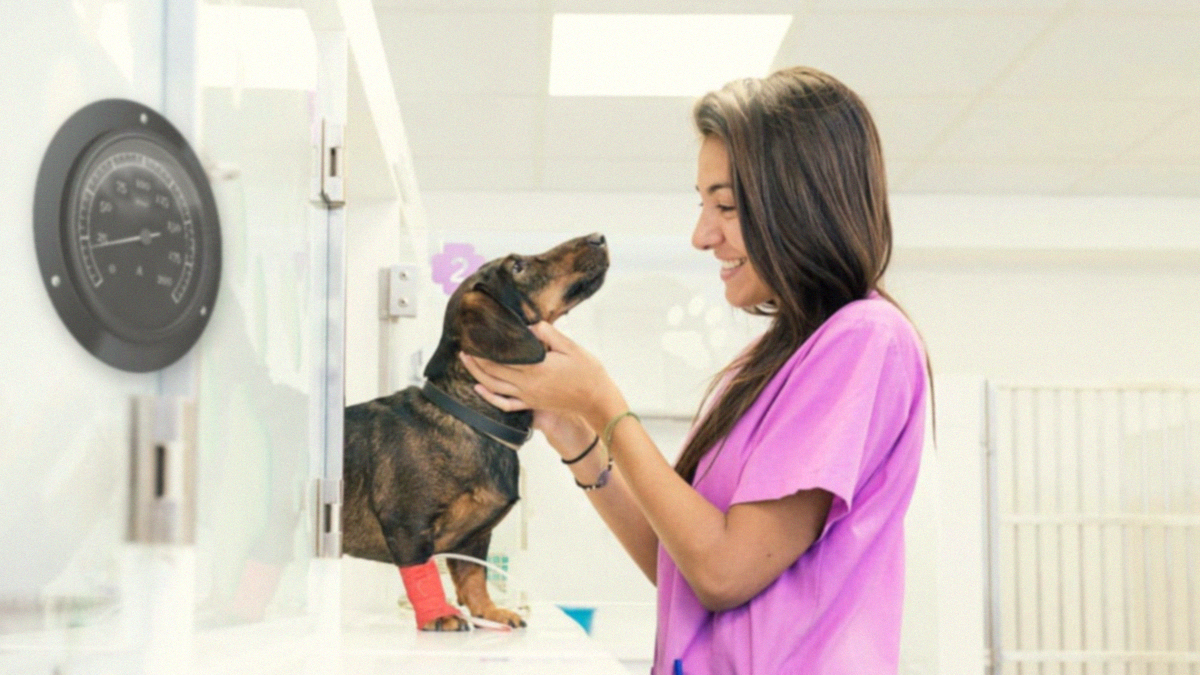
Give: 20; A
